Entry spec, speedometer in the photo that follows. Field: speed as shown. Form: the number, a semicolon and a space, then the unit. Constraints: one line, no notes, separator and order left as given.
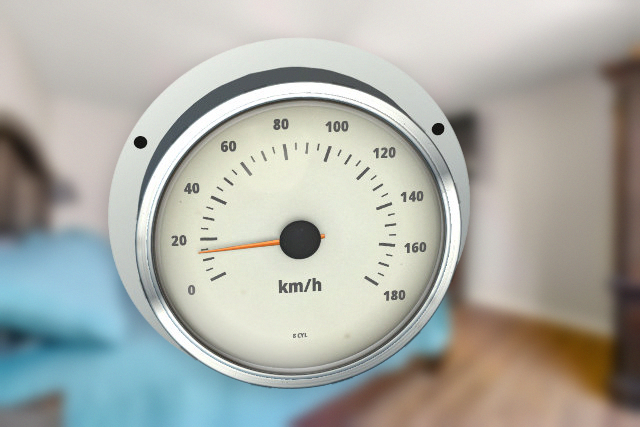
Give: 15; km/h
